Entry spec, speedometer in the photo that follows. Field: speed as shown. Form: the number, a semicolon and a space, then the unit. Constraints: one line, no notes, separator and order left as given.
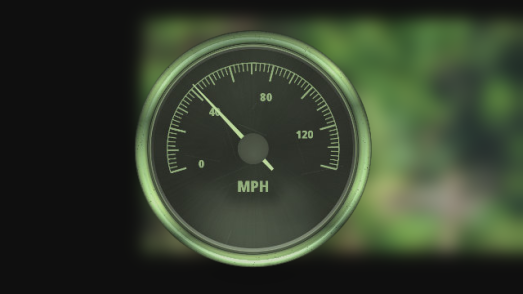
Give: 42; mph
